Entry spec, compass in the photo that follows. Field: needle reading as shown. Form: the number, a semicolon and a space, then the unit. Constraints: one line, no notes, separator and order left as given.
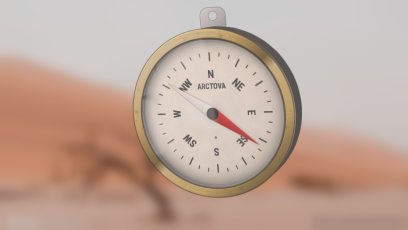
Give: 125; °
